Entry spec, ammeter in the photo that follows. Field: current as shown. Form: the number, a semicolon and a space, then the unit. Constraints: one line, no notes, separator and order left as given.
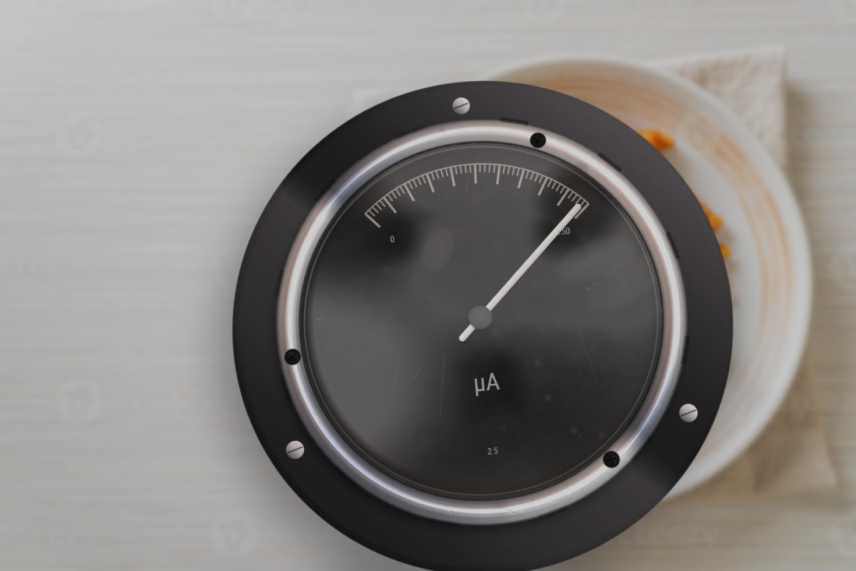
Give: 245; µA
